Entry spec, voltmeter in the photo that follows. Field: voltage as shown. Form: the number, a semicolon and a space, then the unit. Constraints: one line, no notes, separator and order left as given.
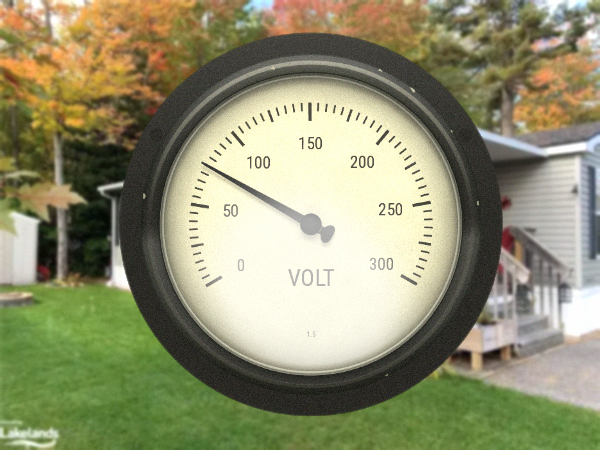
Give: 75; V
